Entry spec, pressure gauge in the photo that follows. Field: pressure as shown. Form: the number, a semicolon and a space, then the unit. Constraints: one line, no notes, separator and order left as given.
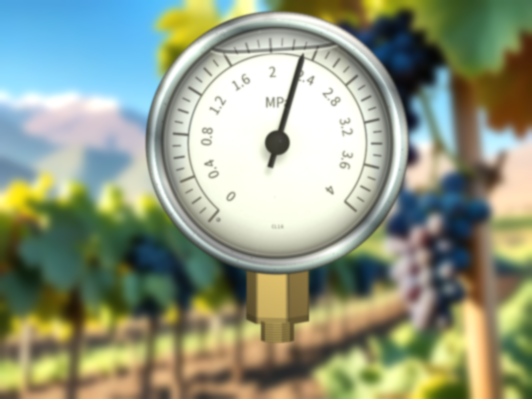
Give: 2.3; MPa
